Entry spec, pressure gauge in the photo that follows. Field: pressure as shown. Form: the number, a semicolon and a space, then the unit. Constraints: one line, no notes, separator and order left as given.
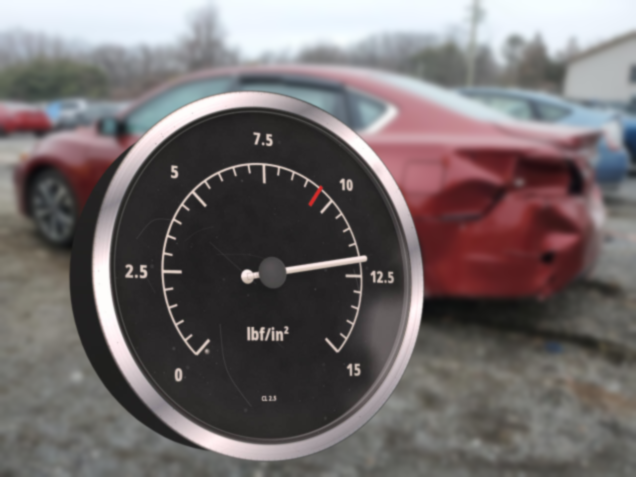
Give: 12; psi
